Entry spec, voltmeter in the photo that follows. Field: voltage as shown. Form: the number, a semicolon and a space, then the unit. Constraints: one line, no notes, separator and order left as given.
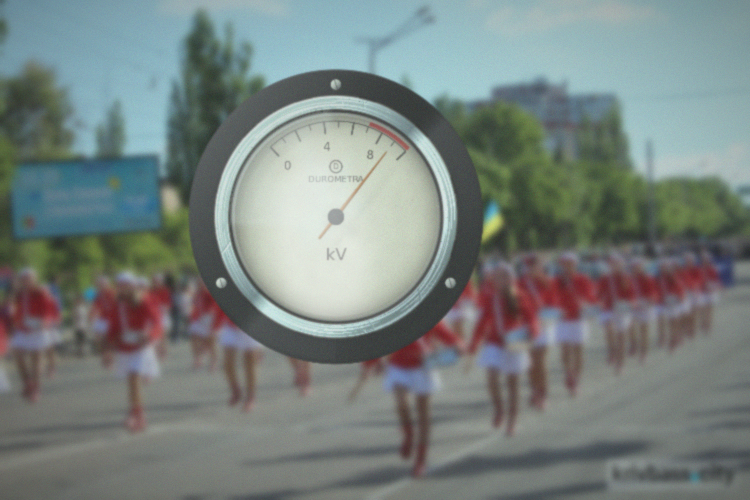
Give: 9; kV
